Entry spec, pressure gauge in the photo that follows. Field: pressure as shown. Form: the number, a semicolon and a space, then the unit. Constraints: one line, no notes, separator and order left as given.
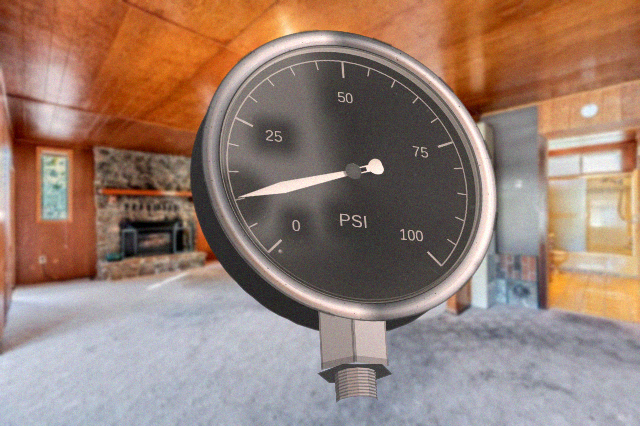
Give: 10; psi
